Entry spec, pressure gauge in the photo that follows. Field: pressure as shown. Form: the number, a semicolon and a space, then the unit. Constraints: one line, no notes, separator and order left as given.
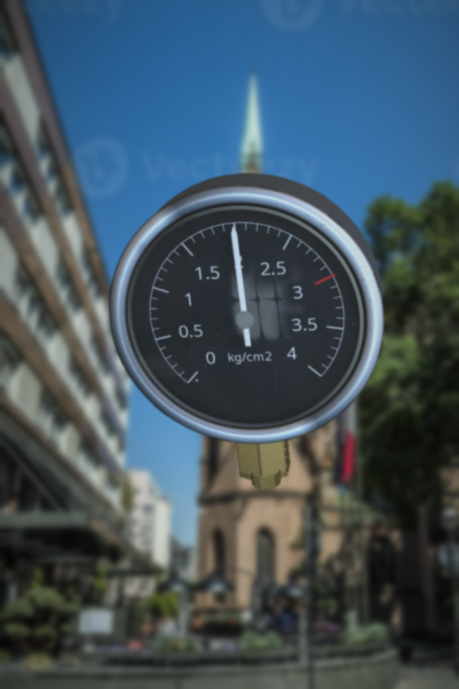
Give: 2; kg/cm²
